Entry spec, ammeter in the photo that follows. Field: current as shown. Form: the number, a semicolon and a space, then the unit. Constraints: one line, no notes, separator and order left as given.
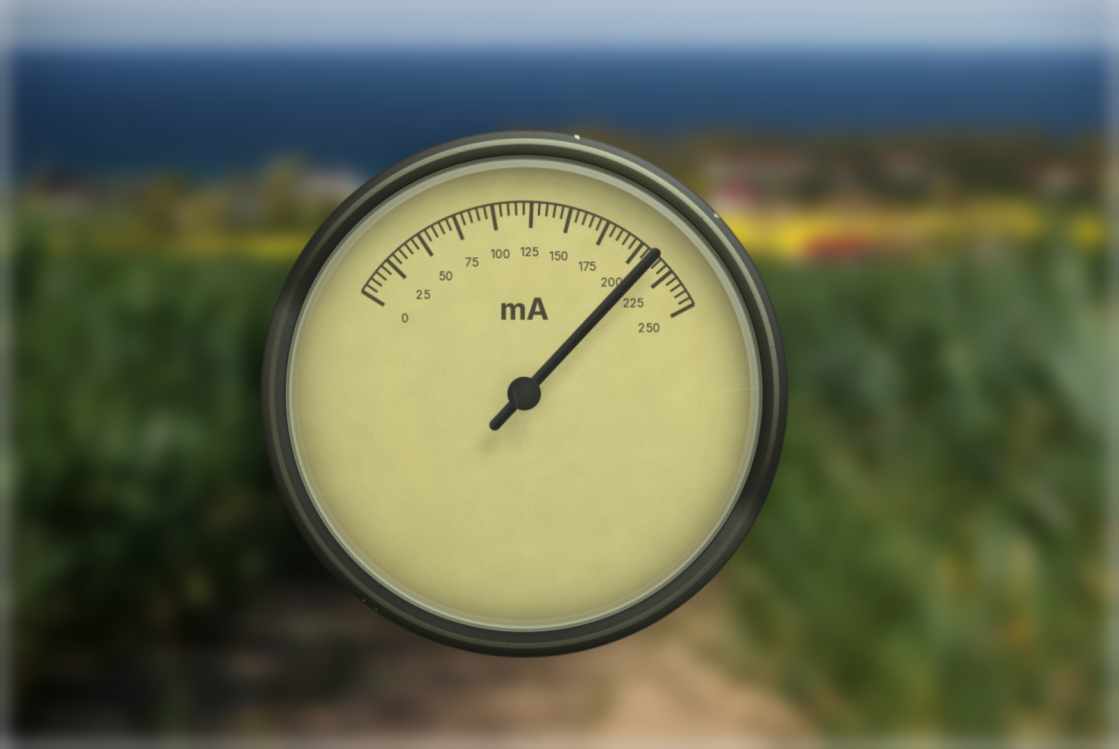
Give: 210; mA
